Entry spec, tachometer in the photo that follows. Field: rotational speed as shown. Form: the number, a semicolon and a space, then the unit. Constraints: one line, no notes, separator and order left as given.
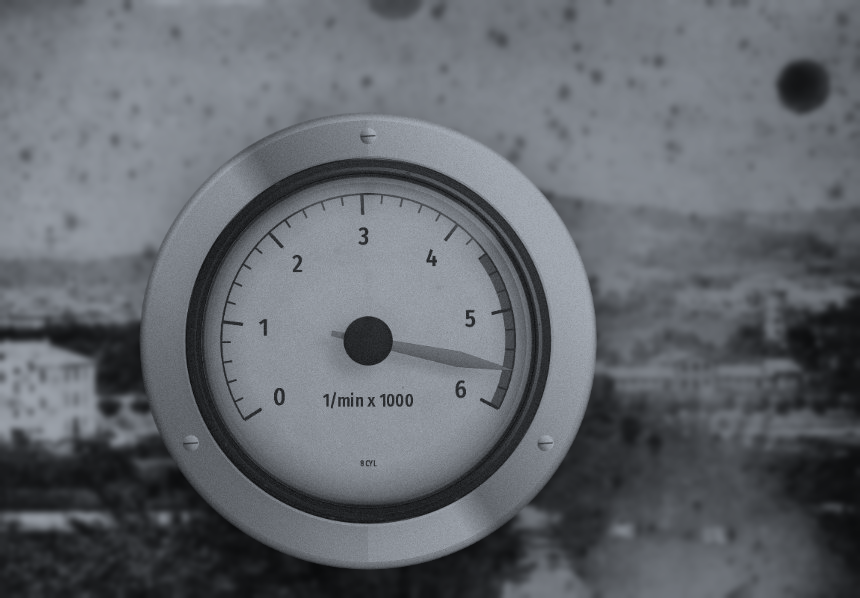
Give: 5600; rpm
